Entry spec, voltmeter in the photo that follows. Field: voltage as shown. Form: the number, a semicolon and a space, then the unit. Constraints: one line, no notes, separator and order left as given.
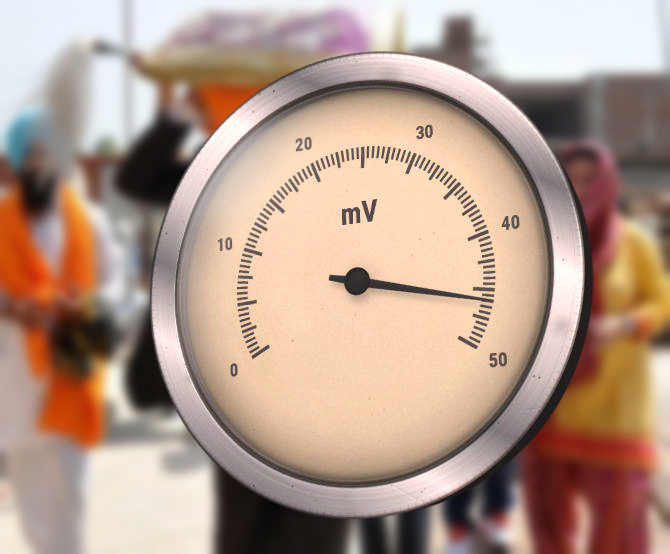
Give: 46; mV
